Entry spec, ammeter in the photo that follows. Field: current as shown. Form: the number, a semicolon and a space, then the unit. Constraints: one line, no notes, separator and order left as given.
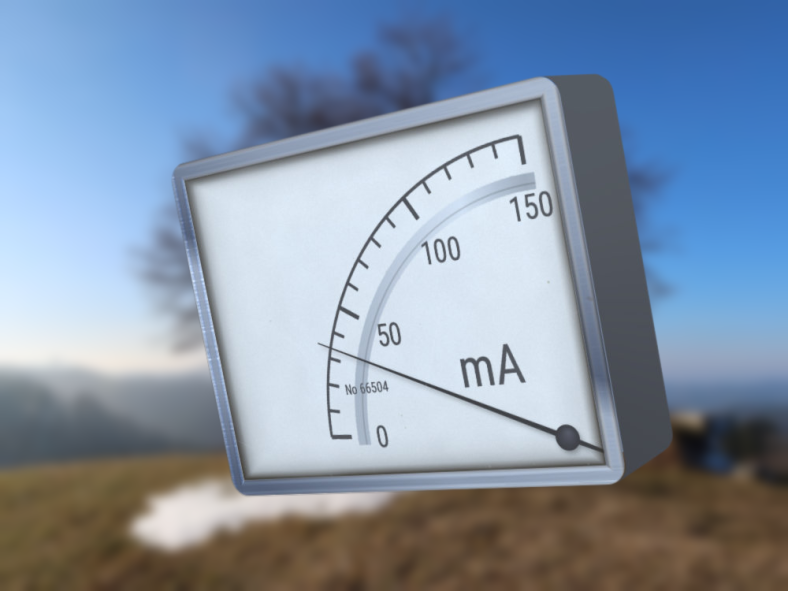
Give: 35; mA
